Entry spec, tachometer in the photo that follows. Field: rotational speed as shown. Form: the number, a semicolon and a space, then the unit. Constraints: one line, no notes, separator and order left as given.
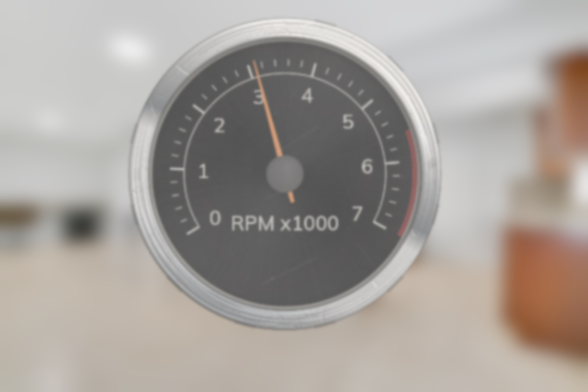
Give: 3100; rpm
